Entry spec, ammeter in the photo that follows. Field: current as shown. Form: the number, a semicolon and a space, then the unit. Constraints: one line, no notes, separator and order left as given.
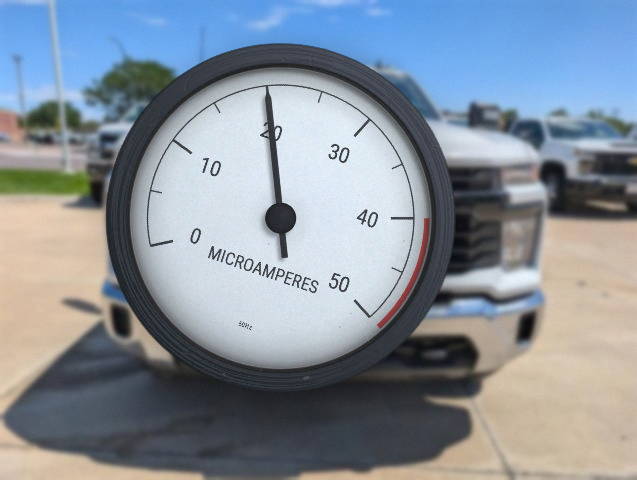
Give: 20; µA
